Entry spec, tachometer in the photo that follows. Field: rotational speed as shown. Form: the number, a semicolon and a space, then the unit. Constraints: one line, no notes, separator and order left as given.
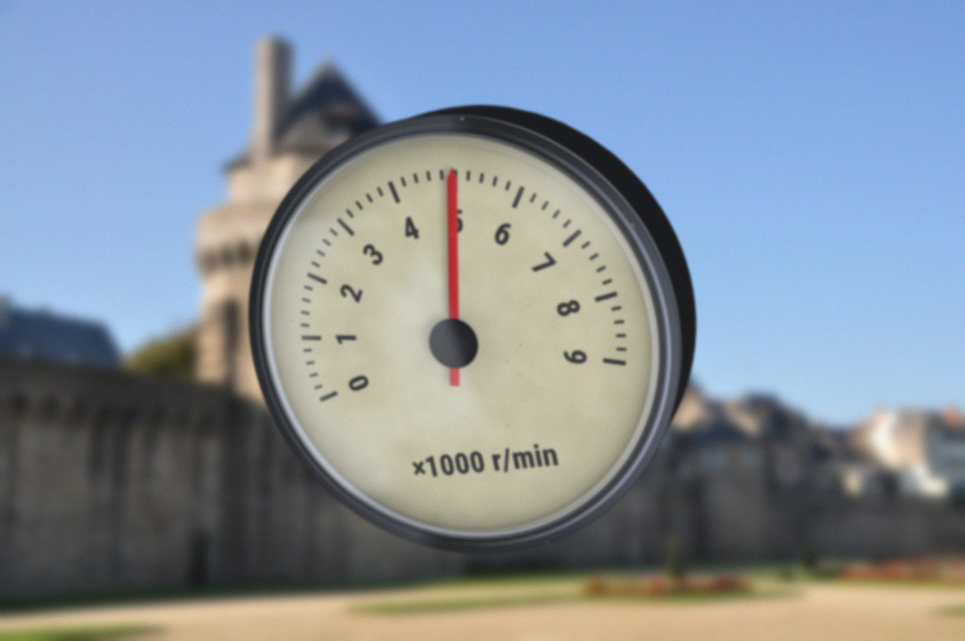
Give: 5000; rpm
